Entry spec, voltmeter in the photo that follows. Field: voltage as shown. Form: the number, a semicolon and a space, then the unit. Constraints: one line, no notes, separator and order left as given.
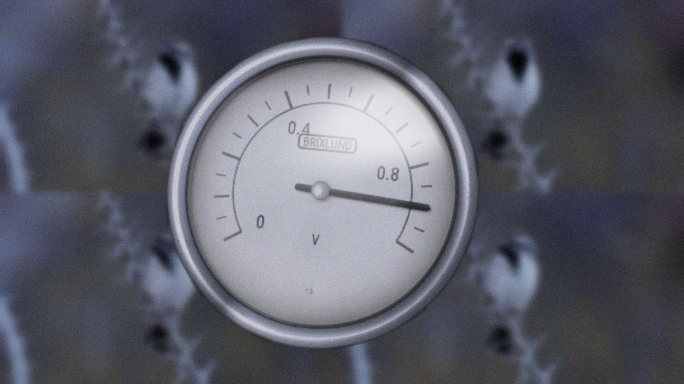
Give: 0.9; V
